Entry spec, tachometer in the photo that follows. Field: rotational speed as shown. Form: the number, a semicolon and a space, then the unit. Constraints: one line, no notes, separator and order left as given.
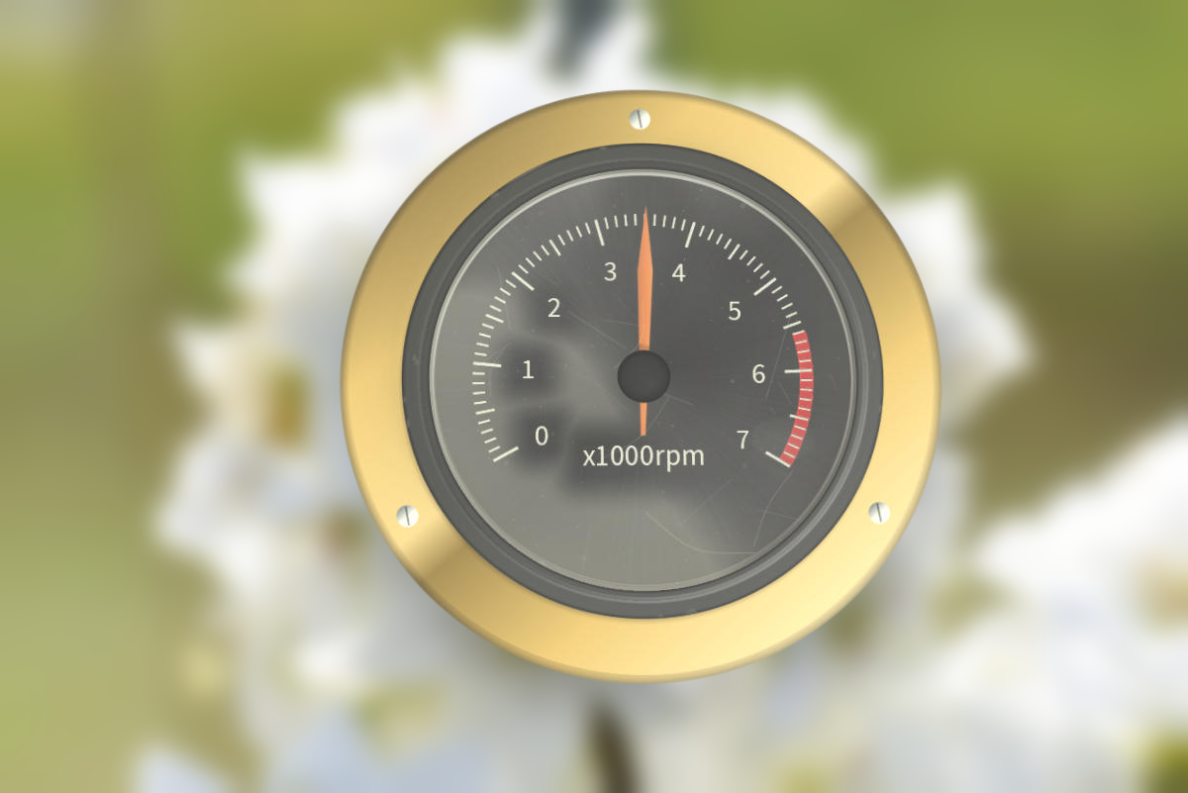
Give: 3500; rpm
